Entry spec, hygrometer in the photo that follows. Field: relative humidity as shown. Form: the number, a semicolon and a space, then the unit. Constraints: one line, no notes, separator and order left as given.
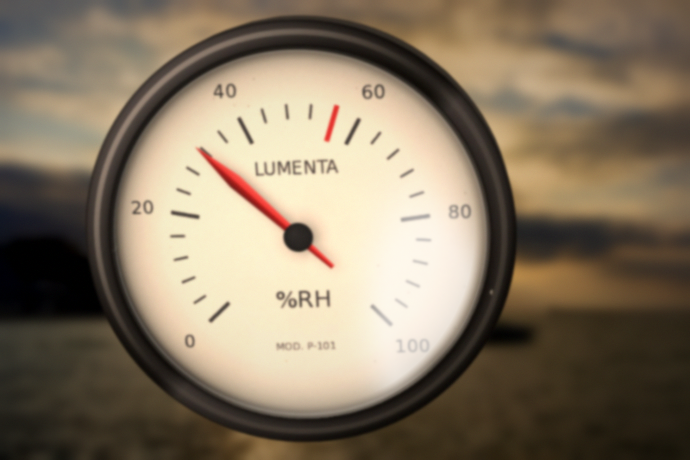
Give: 32; %
